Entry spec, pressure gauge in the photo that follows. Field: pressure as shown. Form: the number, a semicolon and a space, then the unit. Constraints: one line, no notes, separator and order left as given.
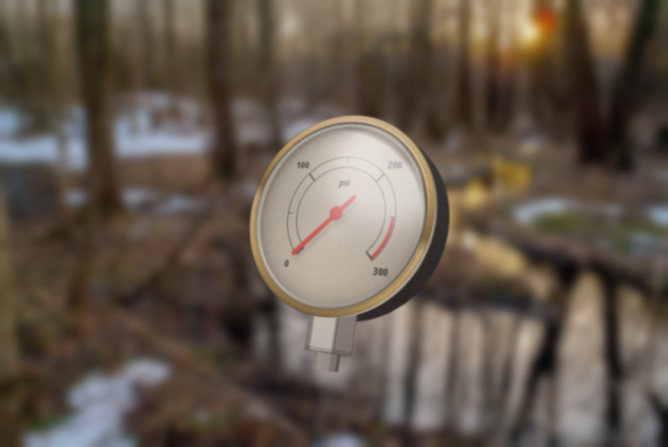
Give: 0; psi
